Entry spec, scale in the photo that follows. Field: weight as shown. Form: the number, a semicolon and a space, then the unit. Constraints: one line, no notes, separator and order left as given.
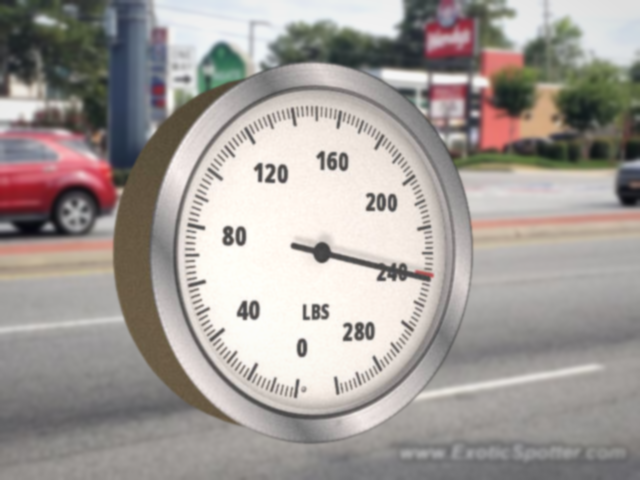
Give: 240; lb
